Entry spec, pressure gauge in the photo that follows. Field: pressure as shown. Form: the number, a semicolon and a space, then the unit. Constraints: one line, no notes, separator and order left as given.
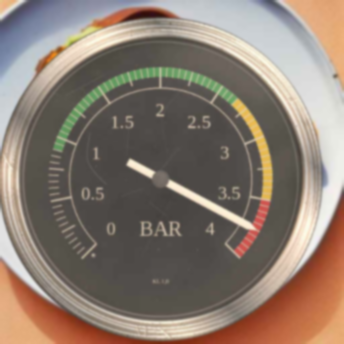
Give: 3.75; bar
